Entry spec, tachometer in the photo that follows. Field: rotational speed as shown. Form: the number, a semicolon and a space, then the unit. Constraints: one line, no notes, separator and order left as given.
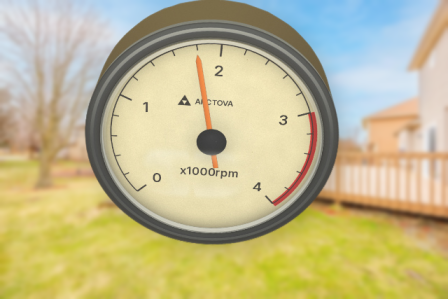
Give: 1800; rpm
